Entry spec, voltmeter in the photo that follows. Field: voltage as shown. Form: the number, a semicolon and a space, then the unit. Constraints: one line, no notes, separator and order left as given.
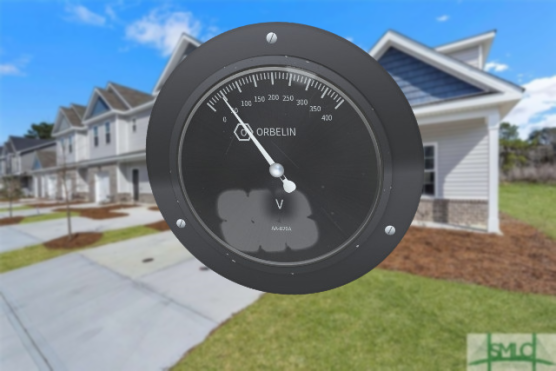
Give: 50; V
